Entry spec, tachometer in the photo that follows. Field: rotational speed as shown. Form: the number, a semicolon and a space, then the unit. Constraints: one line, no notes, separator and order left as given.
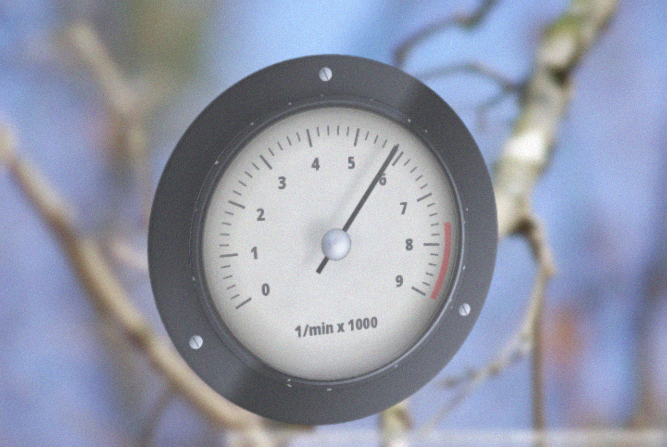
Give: 5800; rpm
